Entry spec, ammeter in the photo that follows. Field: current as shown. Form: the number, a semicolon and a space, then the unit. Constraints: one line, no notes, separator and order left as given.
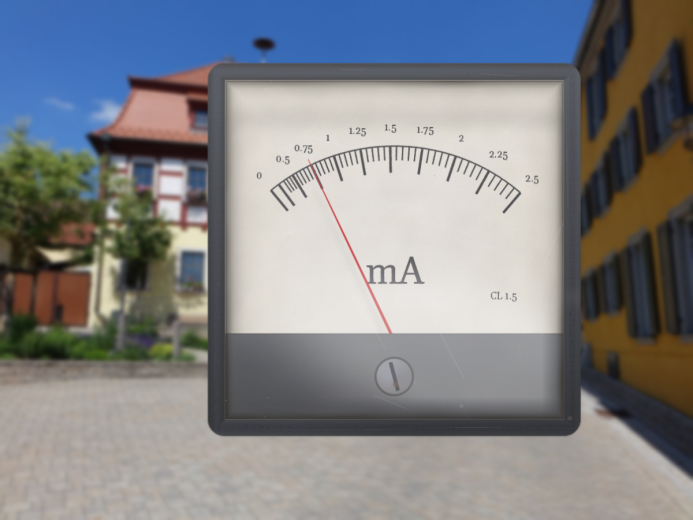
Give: 0.75; mA
